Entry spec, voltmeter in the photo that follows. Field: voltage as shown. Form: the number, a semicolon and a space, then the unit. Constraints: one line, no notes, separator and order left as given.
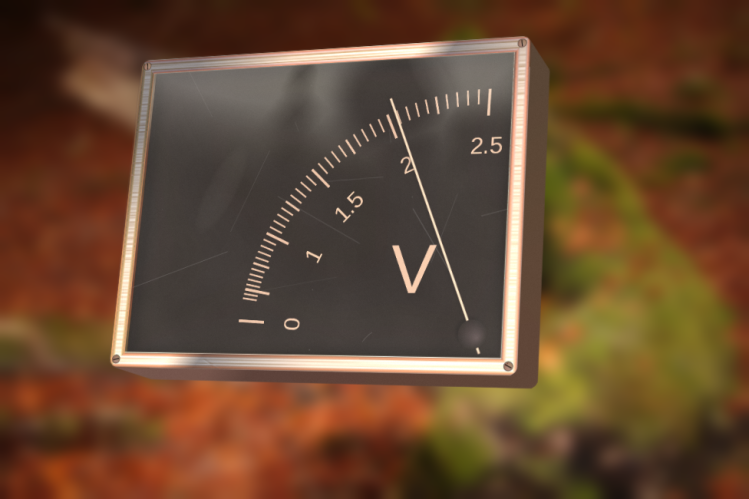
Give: 2.05; V
